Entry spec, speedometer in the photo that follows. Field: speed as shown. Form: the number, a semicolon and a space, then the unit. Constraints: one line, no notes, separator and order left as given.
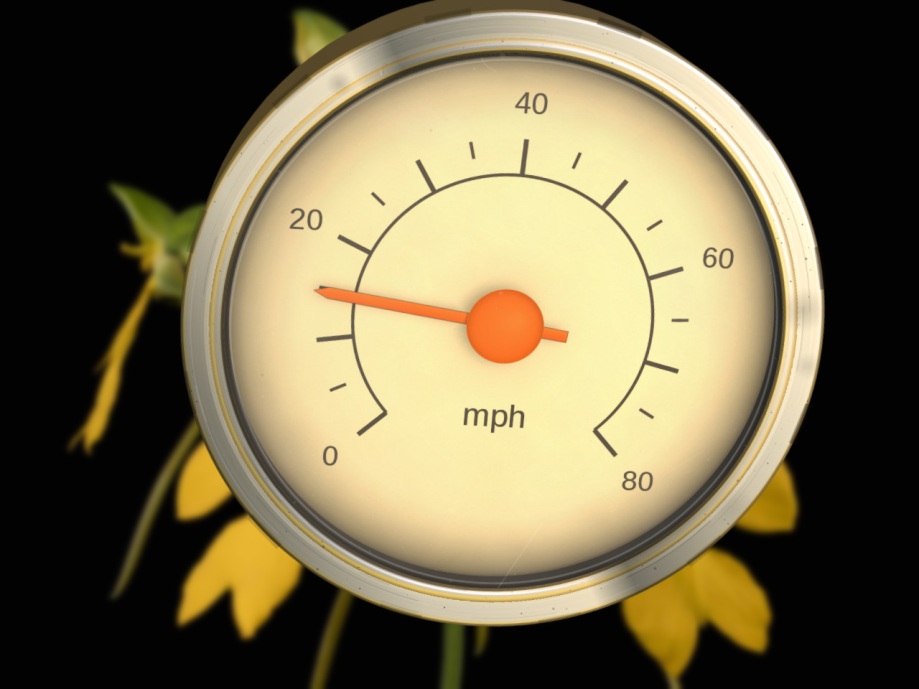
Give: 15; mph
